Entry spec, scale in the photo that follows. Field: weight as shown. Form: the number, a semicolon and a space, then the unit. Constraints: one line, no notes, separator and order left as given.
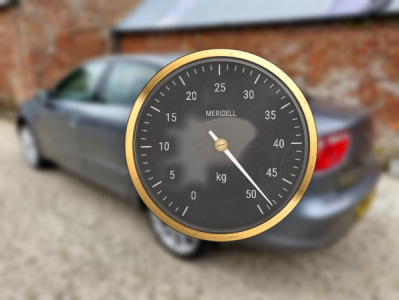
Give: 48.5; kg
